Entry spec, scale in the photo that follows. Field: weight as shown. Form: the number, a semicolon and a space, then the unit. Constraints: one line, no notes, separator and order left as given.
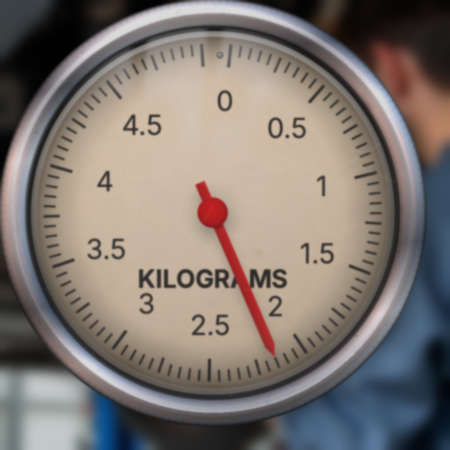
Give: 2.15; kg
